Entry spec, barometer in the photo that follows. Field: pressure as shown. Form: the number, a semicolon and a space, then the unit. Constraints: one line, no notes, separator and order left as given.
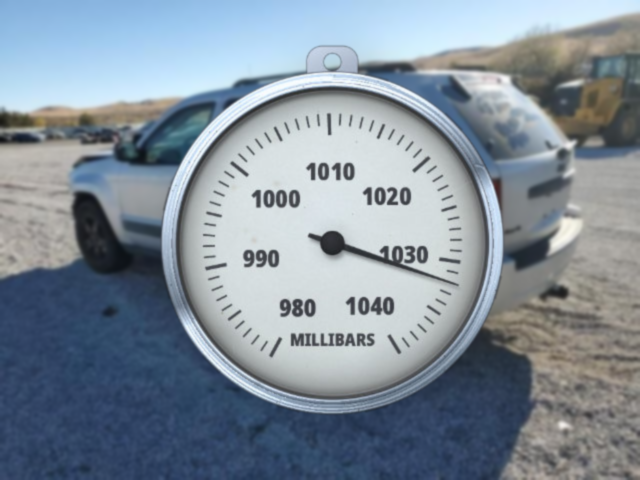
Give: 1032; mbar
